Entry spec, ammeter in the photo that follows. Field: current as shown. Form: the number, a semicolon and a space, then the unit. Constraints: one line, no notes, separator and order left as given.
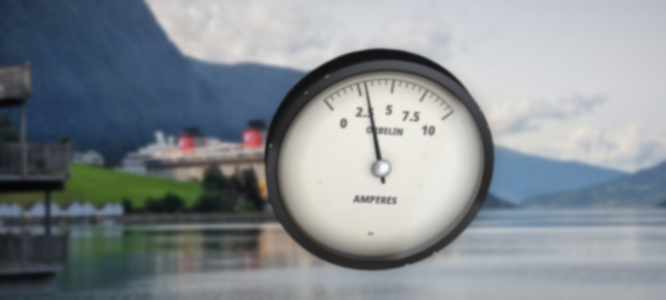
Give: 3; A
